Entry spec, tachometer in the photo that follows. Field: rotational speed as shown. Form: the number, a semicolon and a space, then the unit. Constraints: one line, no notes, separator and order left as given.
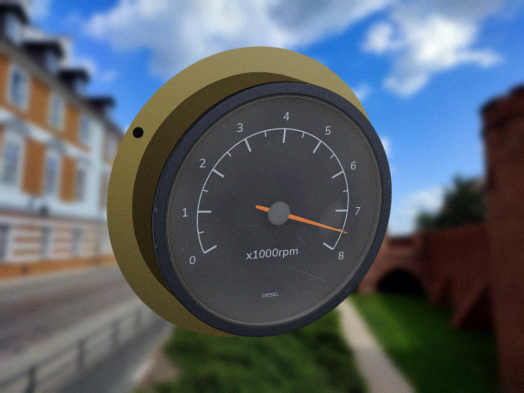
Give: 7500; rpm
